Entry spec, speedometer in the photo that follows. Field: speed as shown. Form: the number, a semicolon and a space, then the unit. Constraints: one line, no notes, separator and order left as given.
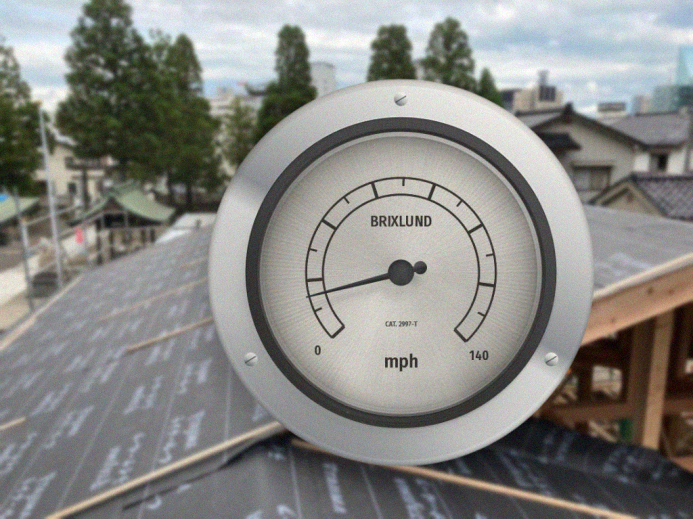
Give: 15; mph
